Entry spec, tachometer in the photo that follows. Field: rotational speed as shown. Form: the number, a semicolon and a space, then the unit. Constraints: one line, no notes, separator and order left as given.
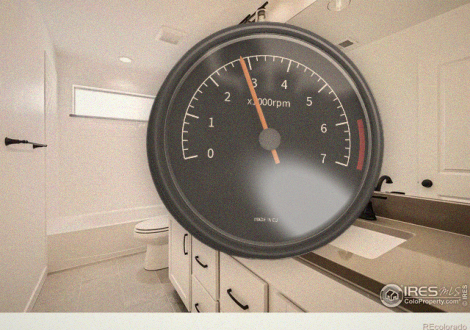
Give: 2800; rpm
